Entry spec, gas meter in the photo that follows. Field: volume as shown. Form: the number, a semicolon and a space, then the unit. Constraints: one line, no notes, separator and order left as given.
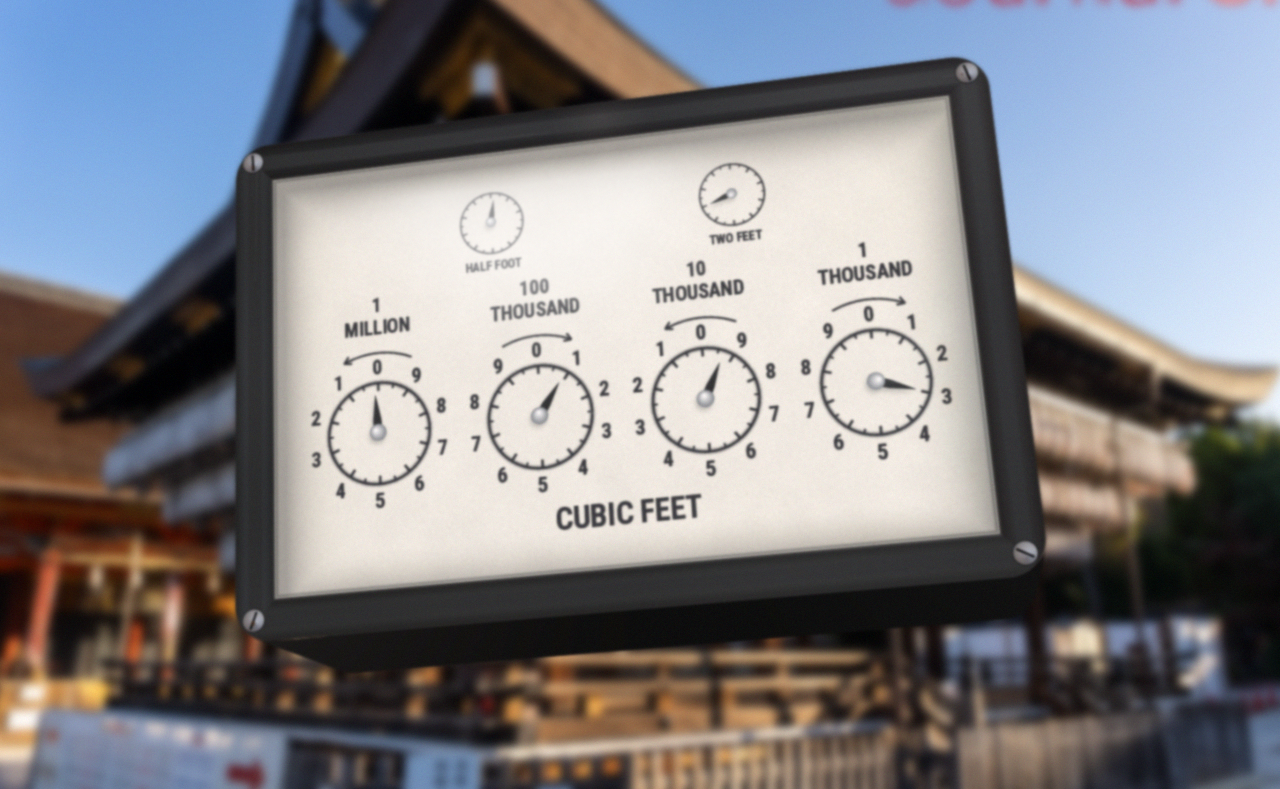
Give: 9300; ft³
